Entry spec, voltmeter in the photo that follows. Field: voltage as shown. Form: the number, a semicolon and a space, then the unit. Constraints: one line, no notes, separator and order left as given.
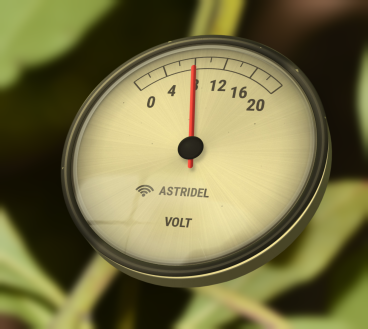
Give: 8; V
